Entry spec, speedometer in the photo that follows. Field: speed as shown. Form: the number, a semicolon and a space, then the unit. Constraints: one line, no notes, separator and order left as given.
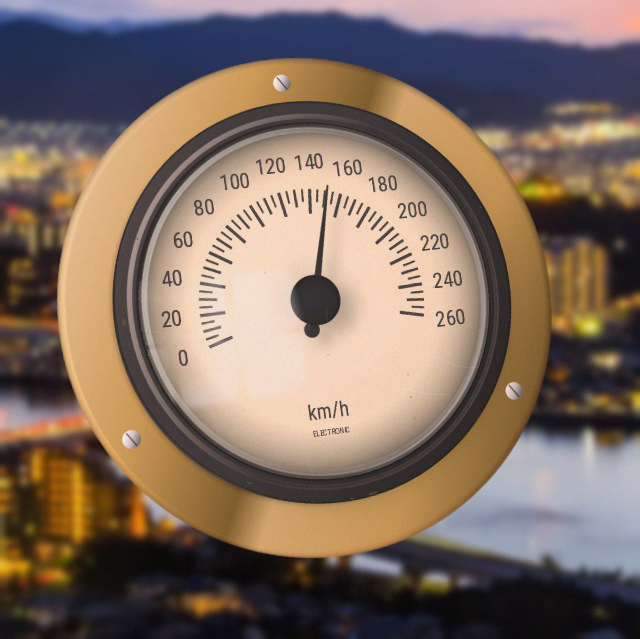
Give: 150; km/h
